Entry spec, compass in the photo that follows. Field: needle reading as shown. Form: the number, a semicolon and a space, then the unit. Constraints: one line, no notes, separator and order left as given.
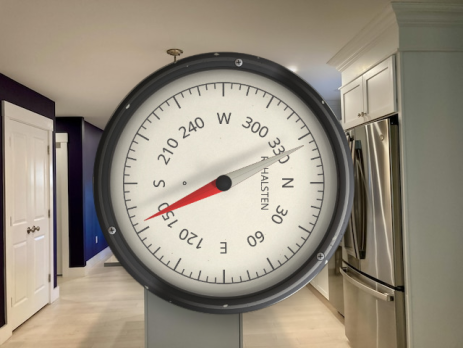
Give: 155; °
